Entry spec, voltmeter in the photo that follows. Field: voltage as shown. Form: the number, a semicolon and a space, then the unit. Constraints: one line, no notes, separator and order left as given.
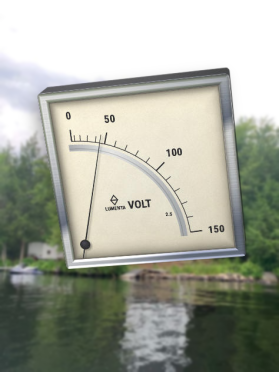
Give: 45; V
